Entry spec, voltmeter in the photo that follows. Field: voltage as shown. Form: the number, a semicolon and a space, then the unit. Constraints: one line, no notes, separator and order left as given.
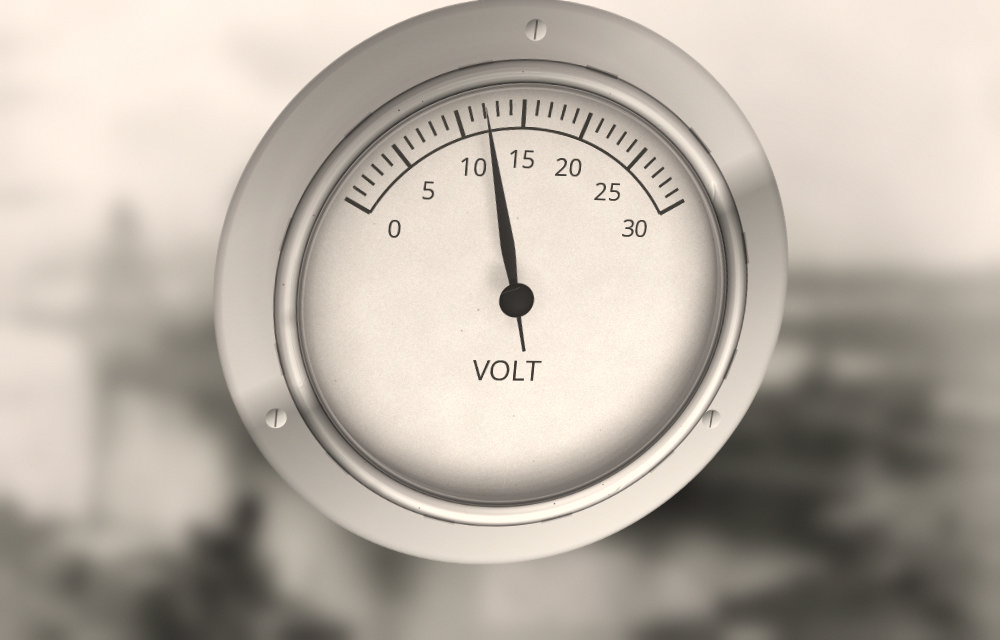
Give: 12; V
